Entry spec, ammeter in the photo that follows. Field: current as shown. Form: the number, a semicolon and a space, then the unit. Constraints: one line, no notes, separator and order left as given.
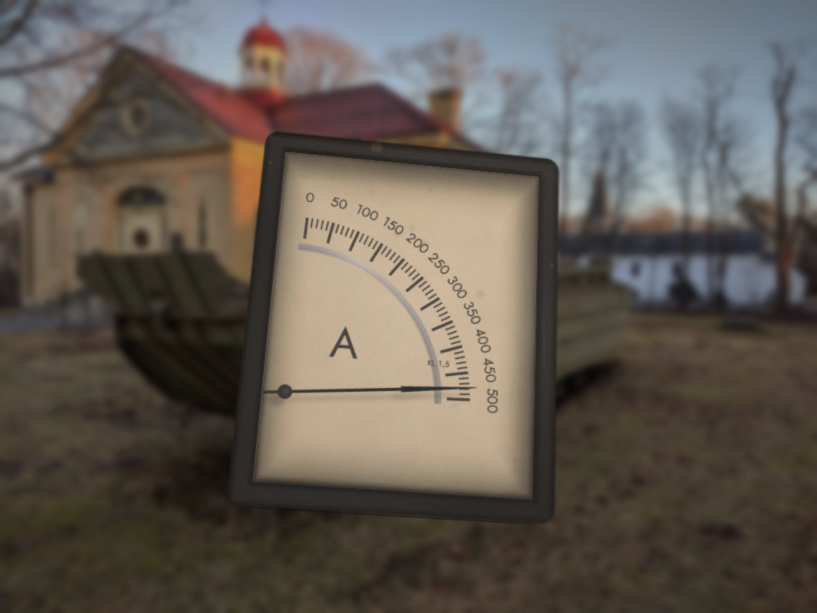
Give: 480; A
